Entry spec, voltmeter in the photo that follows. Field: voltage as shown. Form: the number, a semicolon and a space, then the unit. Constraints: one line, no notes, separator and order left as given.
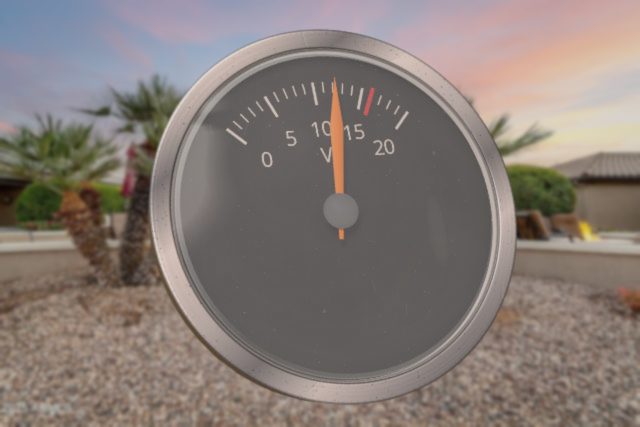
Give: 12; V
